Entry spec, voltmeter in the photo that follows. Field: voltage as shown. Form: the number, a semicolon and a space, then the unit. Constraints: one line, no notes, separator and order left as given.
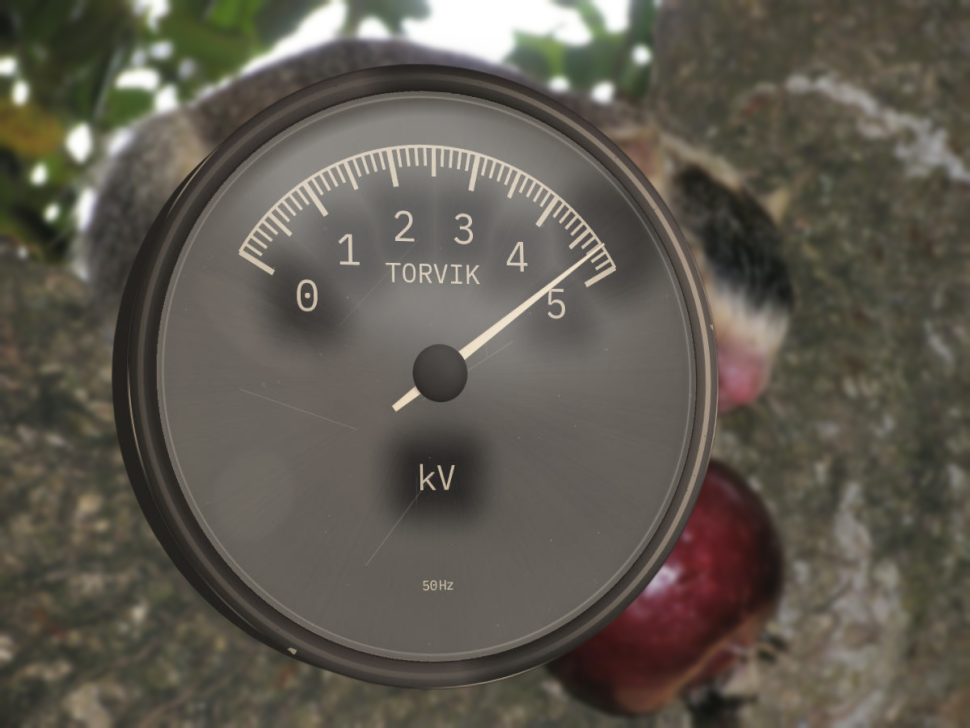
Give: 4.7; kV
